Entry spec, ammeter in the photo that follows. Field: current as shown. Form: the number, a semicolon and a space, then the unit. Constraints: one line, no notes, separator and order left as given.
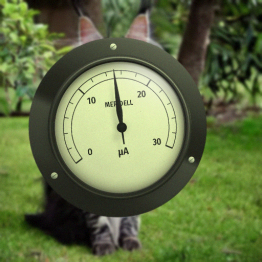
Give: 15; µA
